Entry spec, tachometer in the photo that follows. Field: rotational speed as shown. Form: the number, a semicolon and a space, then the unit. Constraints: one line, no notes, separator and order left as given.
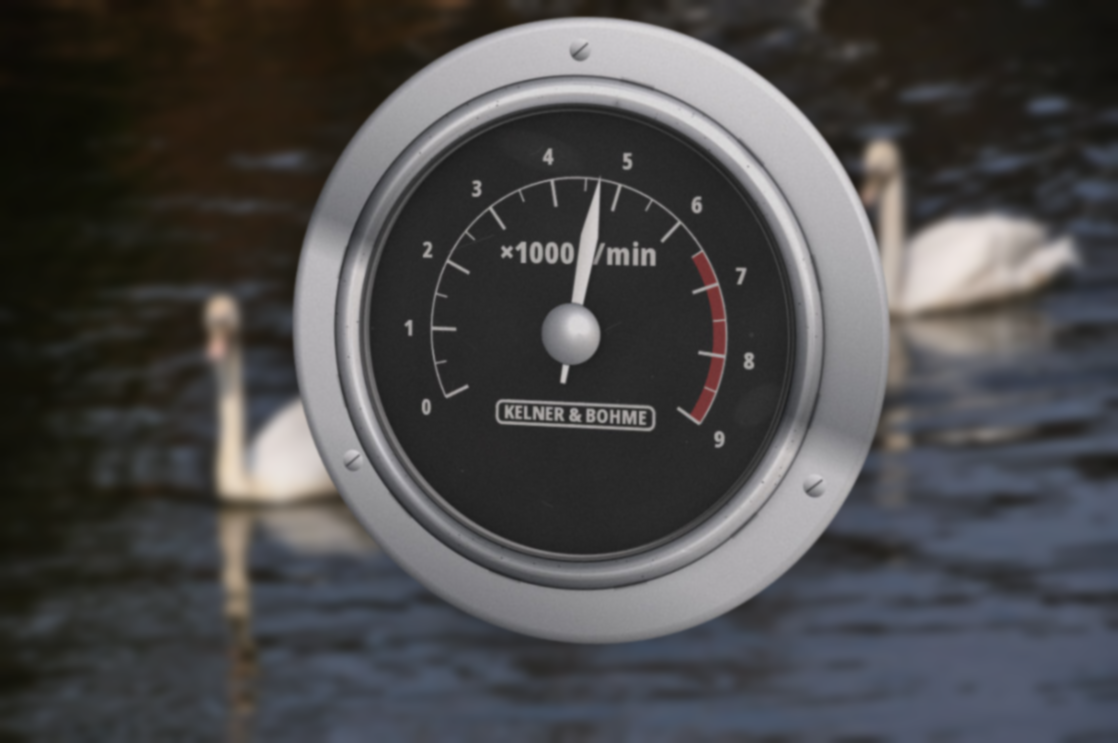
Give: 4750; rpm
